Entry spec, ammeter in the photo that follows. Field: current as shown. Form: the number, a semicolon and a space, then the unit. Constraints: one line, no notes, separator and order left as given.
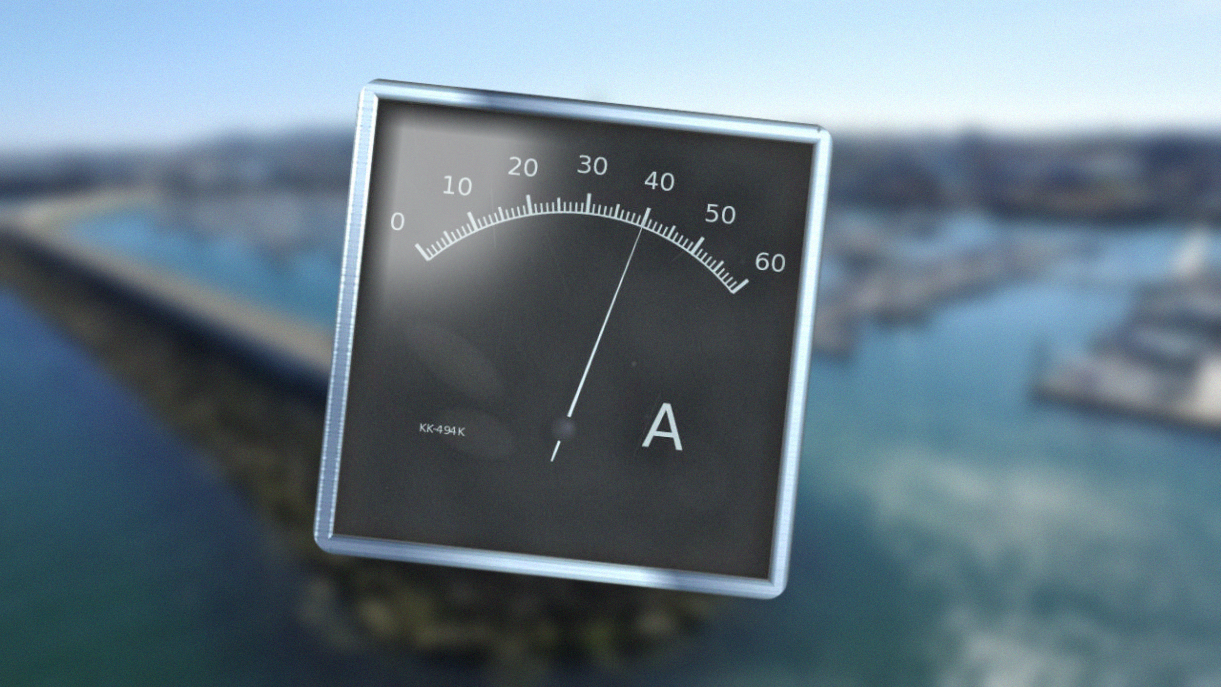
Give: 40; A
